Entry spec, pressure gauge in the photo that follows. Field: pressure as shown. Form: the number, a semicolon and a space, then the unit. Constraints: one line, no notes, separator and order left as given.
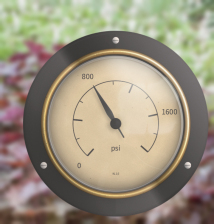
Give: 800; psi
